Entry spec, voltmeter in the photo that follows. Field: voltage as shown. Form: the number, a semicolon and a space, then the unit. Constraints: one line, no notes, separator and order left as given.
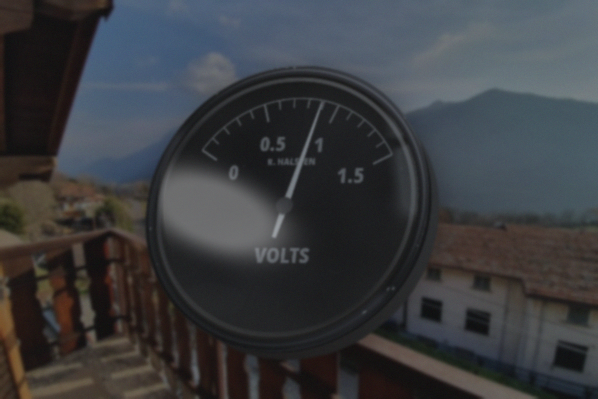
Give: 0.9; V
